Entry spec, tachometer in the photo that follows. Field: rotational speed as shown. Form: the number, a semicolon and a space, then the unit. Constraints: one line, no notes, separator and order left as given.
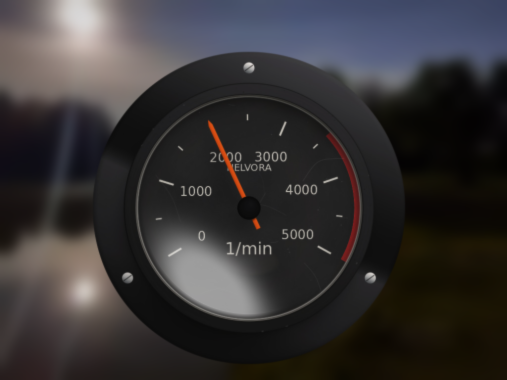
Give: 2000; rpm
